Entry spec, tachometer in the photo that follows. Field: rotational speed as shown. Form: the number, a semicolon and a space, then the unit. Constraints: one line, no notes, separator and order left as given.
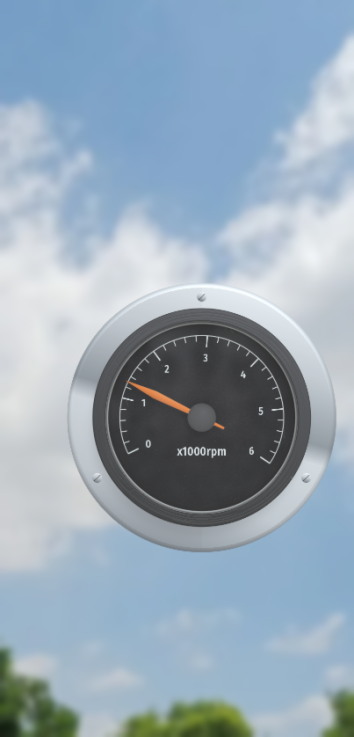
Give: 1300; rpm
